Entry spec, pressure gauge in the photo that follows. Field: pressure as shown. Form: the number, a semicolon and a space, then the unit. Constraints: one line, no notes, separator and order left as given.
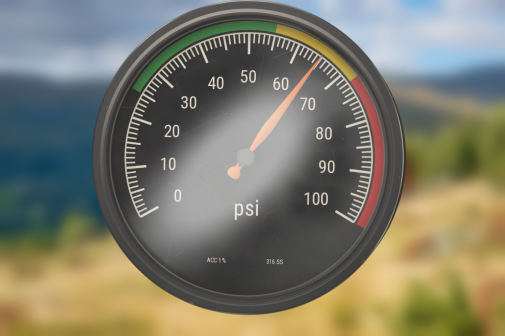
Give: 65; psi
